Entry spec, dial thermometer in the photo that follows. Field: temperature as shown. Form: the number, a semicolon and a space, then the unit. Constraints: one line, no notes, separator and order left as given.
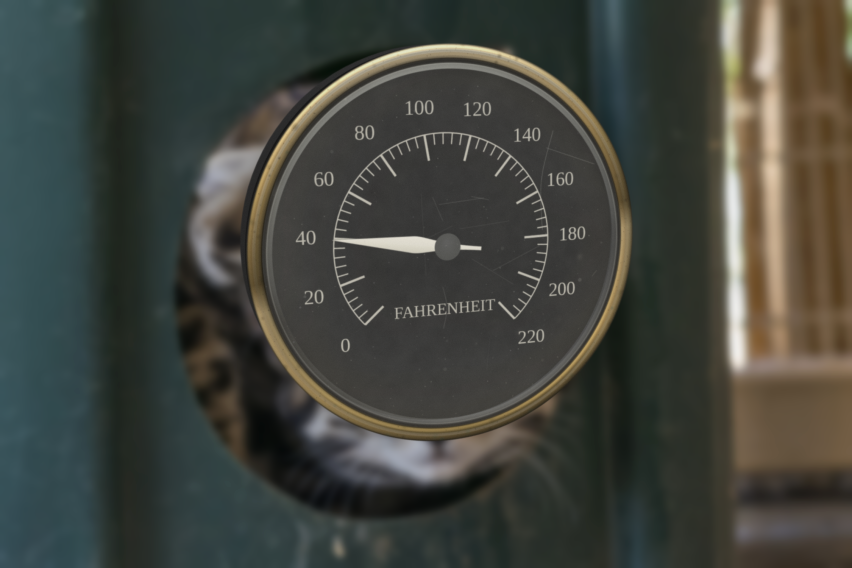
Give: 40; °F
